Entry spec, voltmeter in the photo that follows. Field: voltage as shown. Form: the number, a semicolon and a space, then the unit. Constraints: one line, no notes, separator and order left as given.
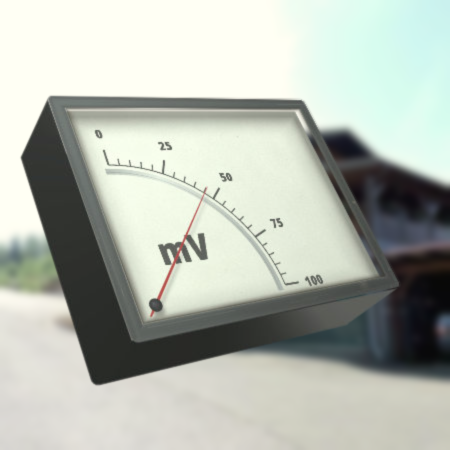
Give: 45; mV
